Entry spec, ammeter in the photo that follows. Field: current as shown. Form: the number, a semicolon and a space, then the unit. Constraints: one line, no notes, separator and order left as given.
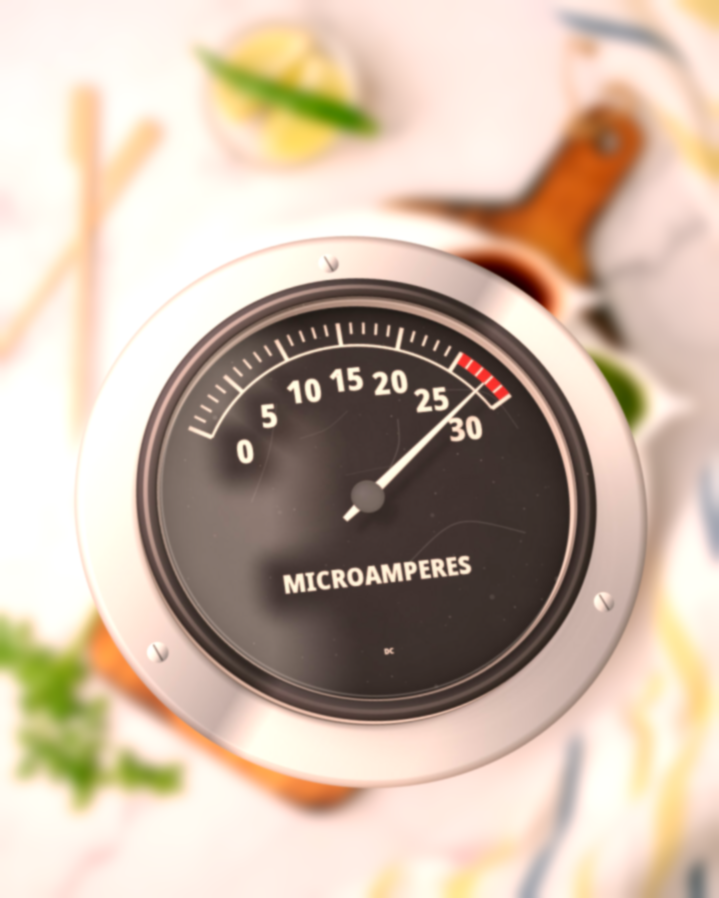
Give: 28; µA
